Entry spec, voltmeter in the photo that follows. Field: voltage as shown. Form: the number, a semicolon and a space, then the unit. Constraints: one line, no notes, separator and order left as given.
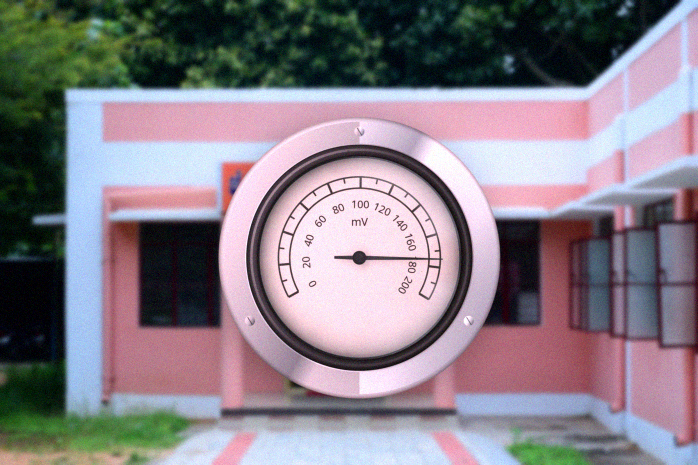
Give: 175; mV
